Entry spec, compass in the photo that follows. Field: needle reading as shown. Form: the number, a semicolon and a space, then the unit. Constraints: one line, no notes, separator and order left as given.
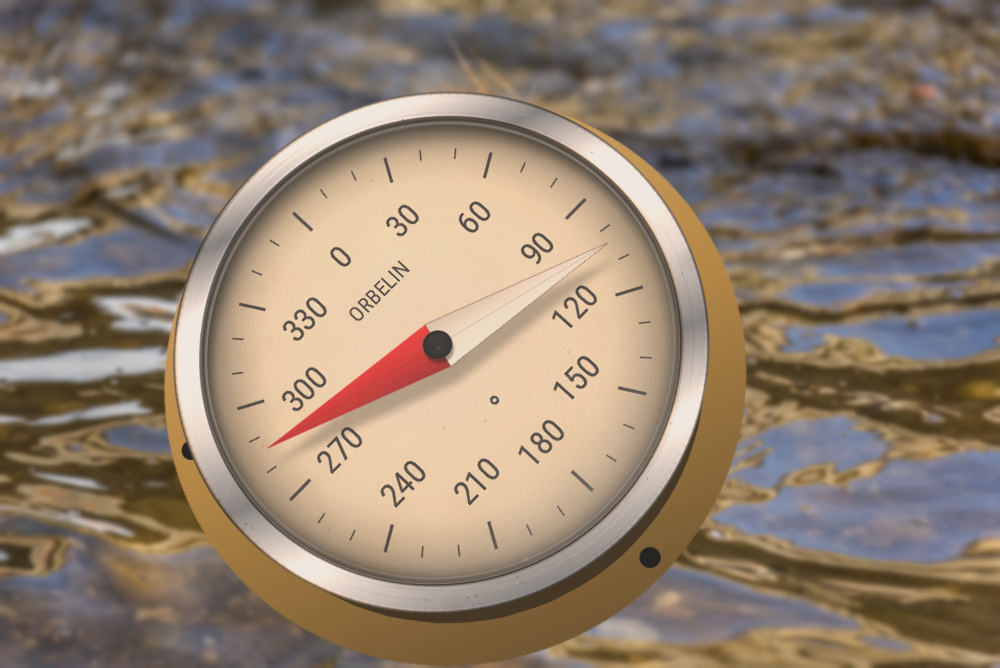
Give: 285; °
